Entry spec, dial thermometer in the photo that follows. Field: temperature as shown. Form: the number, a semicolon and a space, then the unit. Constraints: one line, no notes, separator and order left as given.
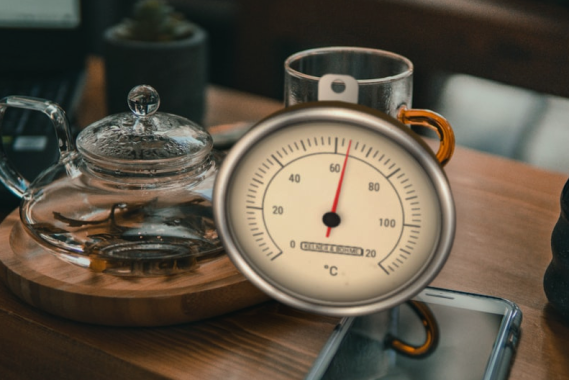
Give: 64; °C
